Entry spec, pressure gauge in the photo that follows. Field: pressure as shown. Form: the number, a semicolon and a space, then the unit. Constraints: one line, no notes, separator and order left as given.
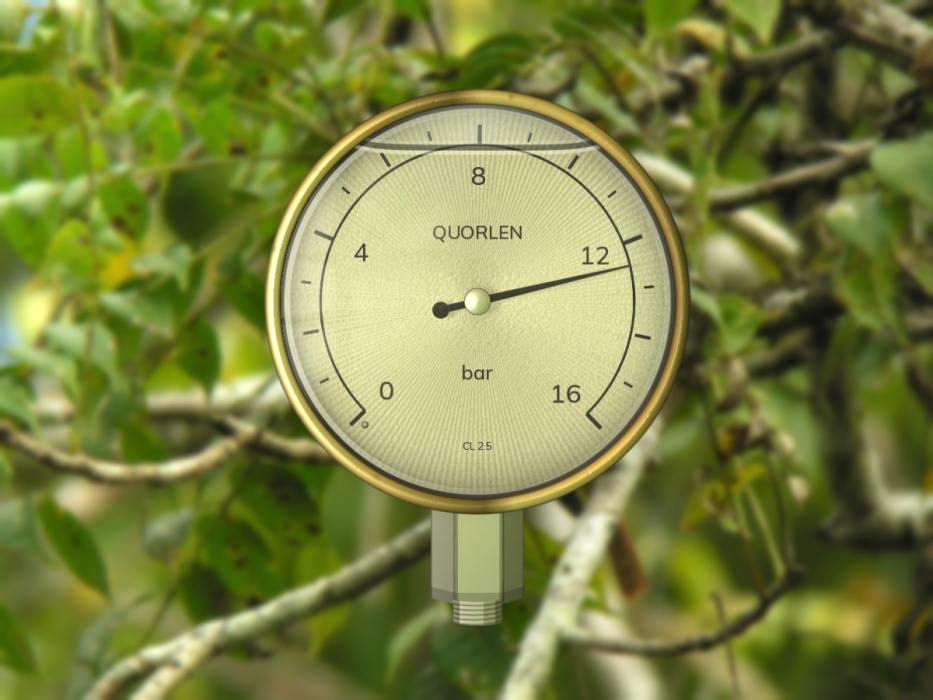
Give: 12.5; bar
